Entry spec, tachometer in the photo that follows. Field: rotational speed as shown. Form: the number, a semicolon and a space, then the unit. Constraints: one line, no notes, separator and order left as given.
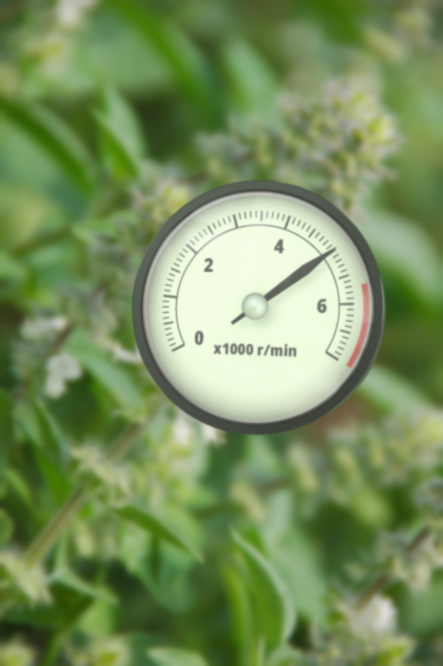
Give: 5000; rpm
